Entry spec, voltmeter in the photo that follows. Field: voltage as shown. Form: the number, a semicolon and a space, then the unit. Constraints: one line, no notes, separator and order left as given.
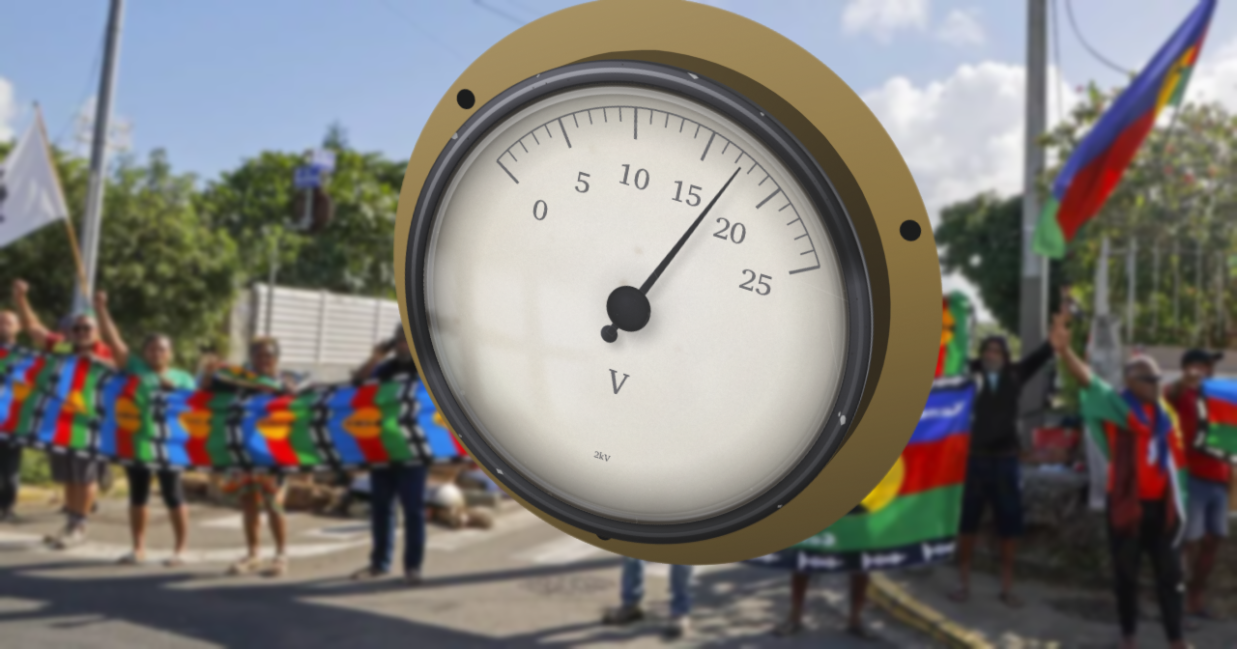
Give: 17.5; V
